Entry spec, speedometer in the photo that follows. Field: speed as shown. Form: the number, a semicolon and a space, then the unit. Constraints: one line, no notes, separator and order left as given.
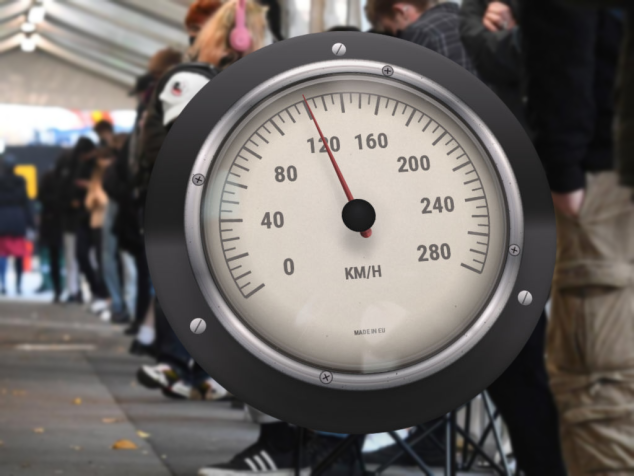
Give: 120; km/h
